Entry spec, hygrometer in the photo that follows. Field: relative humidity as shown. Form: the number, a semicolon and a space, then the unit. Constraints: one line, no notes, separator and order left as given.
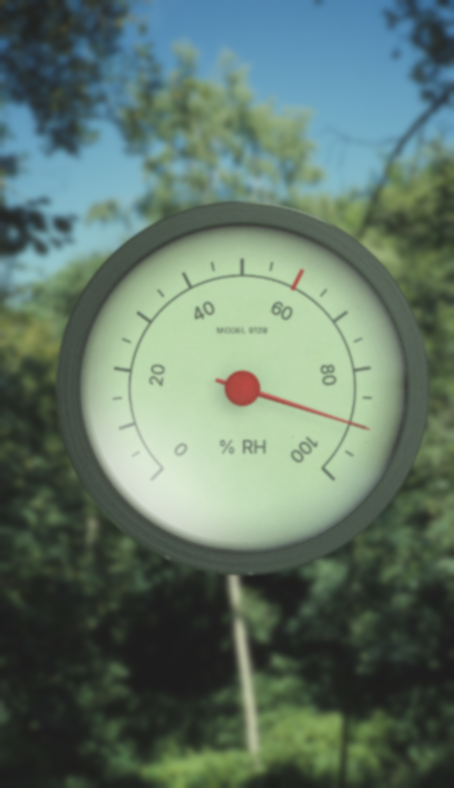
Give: 90; %
